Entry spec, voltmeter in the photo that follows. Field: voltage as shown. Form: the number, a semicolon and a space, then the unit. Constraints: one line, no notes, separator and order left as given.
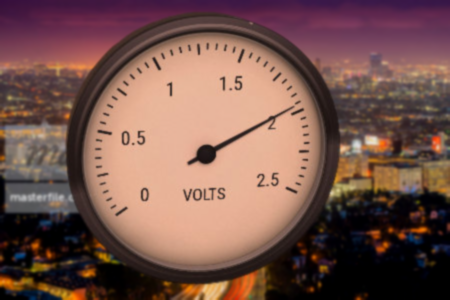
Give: 1.95; V
